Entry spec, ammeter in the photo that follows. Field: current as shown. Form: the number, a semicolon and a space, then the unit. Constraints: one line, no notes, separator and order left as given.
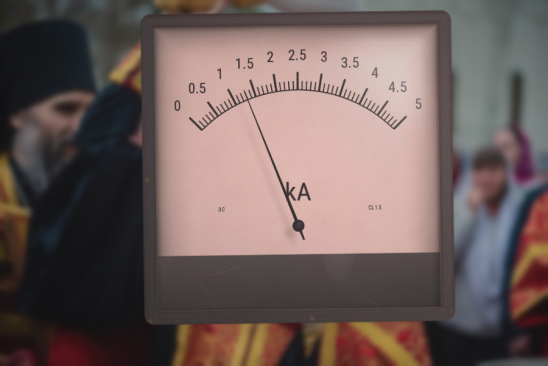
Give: 1.3; kA
